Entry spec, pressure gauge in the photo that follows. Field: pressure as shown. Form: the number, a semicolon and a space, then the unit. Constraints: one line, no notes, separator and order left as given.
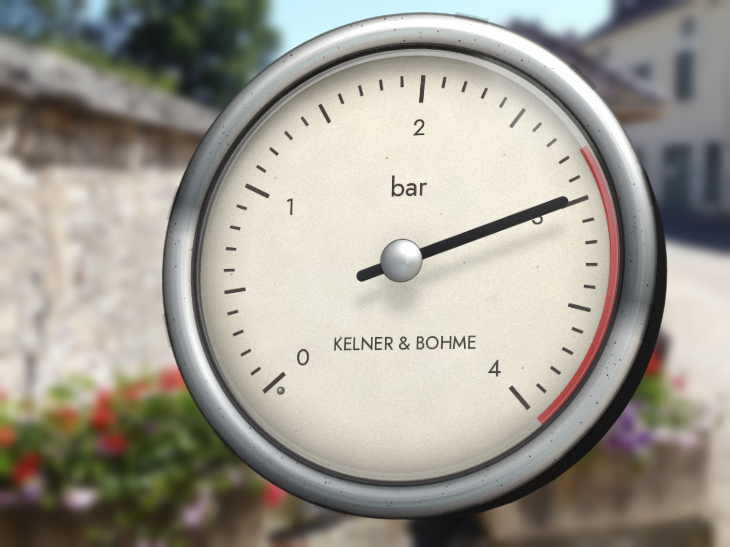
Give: 3; bar
